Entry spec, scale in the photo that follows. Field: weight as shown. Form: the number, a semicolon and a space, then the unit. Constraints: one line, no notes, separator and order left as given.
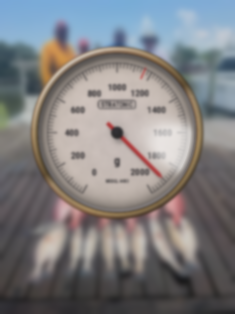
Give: 1900; g
